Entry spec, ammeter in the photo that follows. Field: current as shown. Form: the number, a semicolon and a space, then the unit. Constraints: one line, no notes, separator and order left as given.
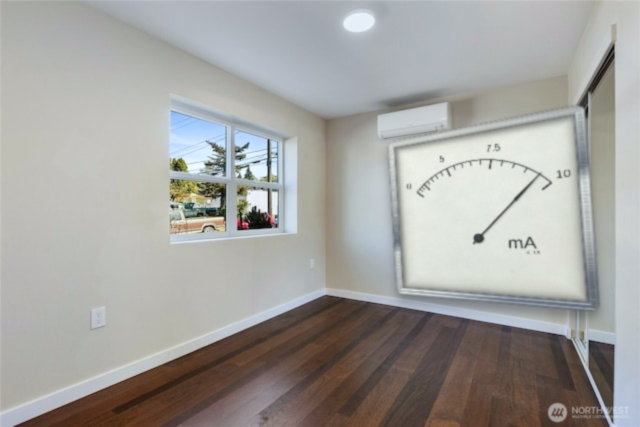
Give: 9.5; mA
